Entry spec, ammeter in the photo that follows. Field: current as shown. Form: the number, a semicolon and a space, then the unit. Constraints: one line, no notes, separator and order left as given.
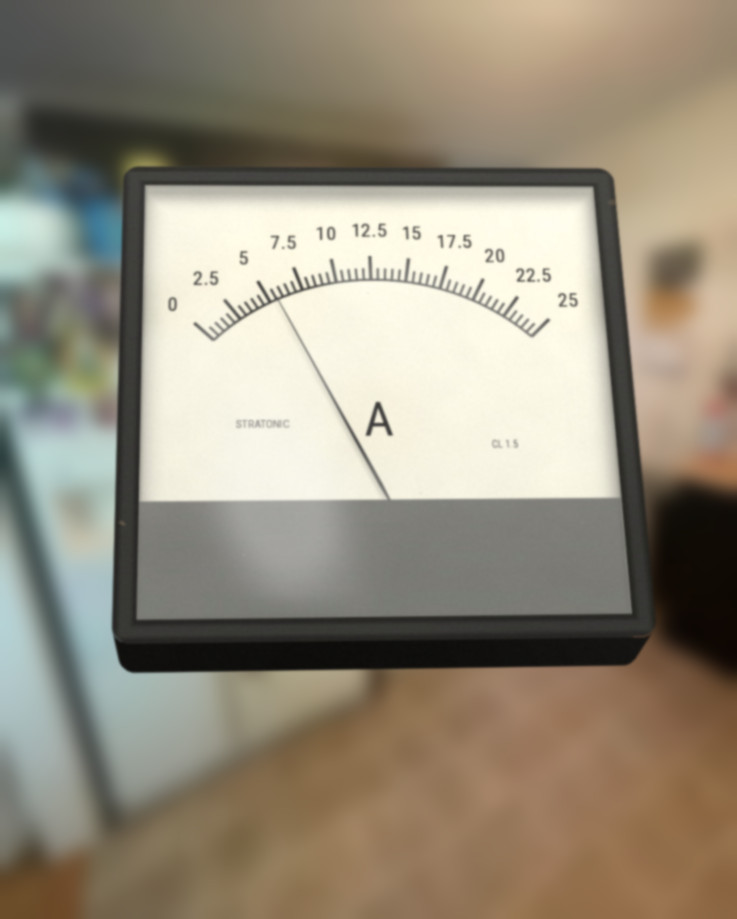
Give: 5.5; A
